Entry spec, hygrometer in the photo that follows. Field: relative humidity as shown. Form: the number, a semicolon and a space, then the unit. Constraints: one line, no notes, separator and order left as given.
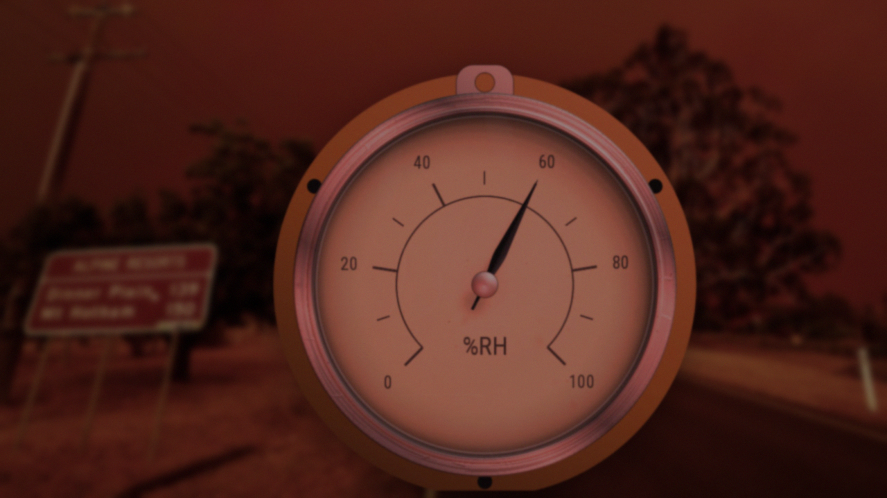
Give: 60; %
